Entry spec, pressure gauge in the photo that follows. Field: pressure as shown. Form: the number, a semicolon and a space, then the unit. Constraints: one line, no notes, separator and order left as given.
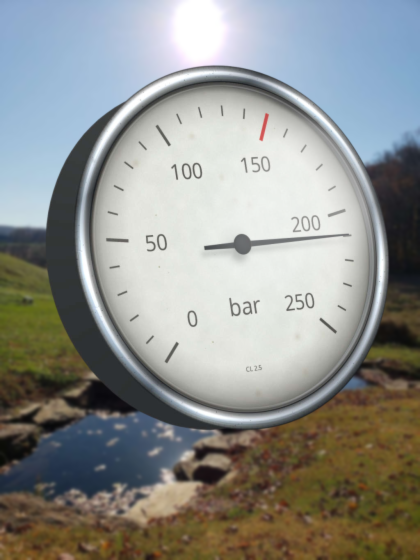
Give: 210; bar
